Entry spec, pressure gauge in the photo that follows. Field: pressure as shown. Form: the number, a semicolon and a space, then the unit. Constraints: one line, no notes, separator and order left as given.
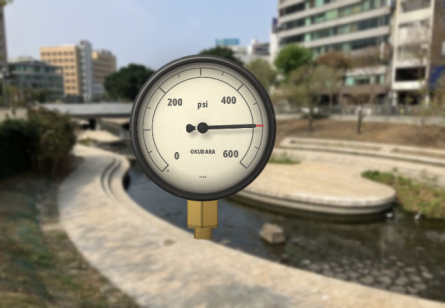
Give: 500; psi
